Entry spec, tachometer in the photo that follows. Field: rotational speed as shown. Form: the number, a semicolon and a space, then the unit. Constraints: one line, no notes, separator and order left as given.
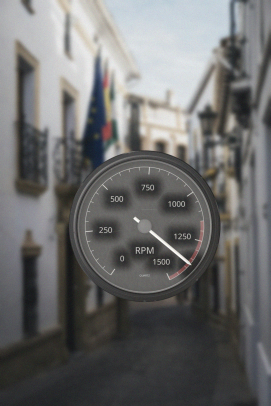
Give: 1375; rpm
